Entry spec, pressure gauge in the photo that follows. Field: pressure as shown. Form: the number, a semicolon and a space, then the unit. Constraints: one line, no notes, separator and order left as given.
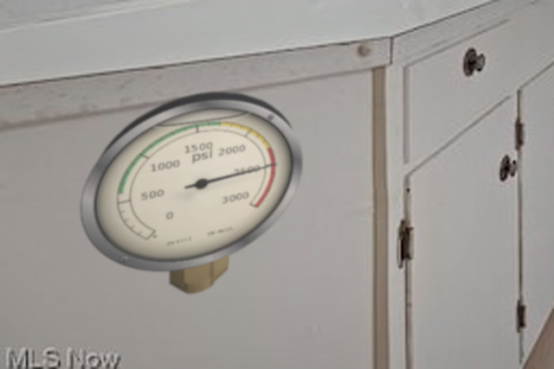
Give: 2500; psi
